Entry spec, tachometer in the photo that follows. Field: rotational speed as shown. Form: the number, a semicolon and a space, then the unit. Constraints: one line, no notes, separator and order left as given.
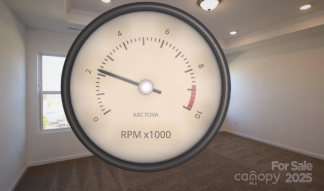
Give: 2200; rpm
